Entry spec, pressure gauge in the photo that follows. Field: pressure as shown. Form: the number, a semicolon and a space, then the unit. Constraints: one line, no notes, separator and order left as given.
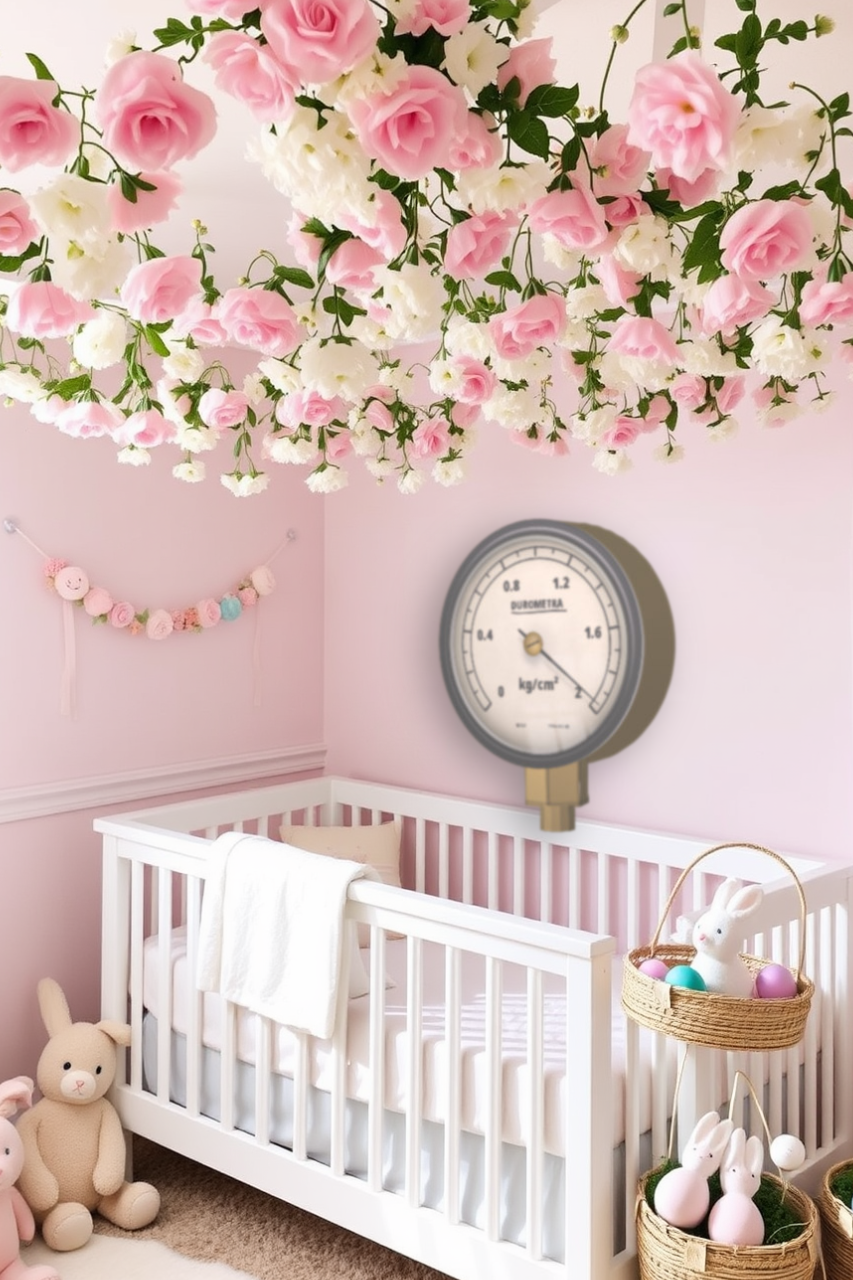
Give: 1.95; kg/cm²
